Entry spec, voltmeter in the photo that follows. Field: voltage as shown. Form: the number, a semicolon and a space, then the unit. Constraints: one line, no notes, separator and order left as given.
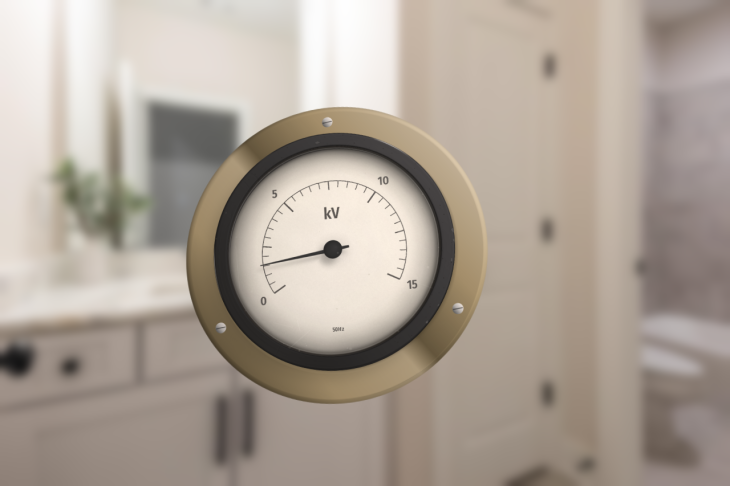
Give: 1.5; kV
